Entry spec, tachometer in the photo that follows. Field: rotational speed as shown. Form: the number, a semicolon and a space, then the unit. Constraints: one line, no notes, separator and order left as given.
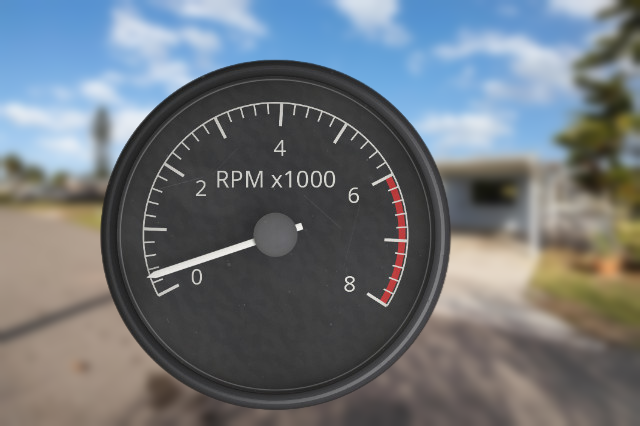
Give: 300; rpm
